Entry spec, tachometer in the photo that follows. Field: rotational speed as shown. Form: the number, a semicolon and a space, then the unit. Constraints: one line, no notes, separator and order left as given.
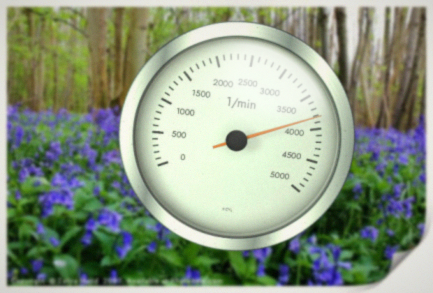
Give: 3800; rpm
